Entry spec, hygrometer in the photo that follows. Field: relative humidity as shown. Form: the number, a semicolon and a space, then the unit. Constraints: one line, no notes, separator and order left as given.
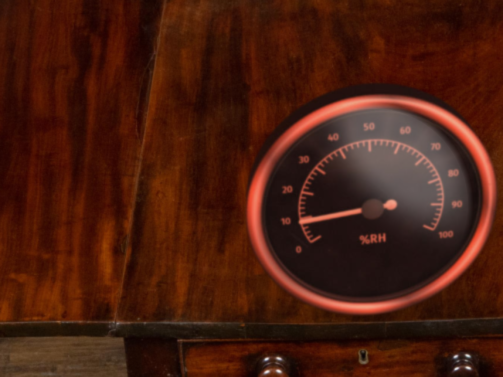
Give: 10; %
